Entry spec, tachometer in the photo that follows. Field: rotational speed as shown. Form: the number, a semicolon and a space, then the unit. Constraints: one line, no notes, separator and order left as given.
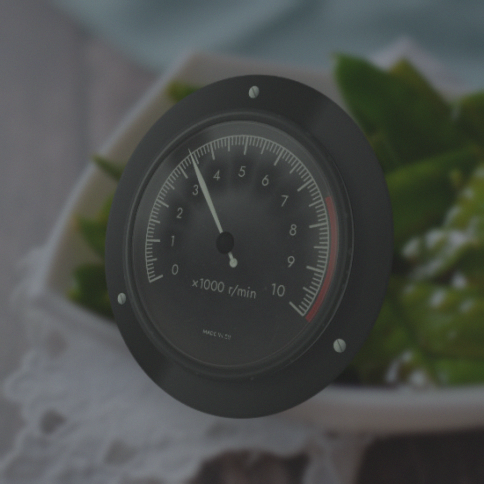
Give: 3500; rpm
